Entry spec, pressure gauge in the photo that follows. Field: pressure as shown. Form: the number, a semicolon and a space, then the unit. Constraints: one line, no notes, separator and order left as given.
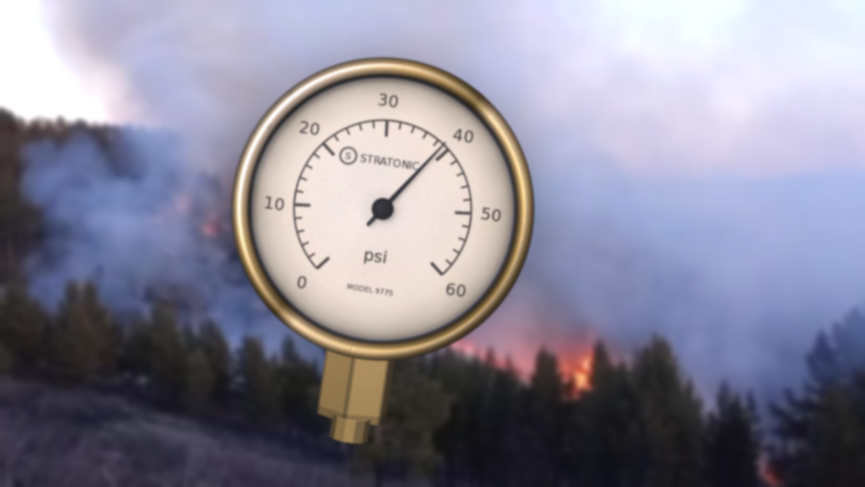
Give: 39; psi
